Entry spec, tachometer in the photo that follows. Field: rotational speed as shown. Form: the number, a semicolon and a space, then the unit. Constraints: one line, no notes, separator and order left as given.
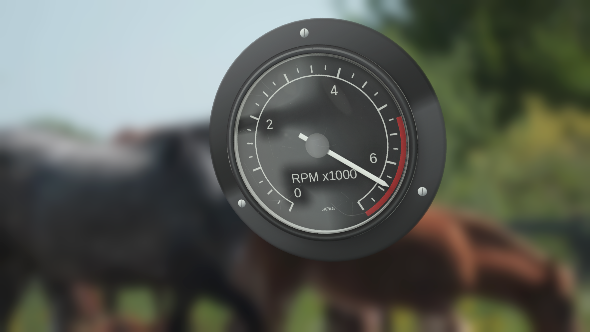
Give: 6375; rpm
